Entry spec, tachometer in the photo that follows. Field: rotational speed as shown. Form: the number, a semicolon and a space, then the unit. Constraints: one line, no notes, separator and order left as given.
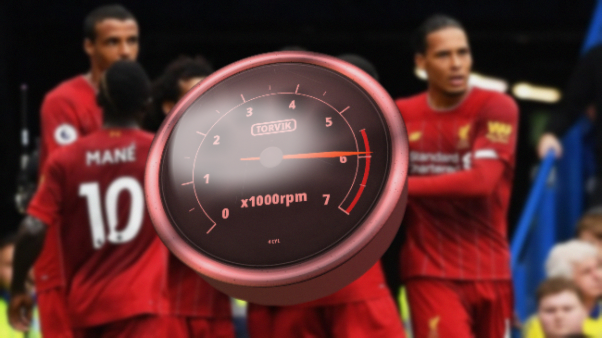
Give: 6000; rpm
